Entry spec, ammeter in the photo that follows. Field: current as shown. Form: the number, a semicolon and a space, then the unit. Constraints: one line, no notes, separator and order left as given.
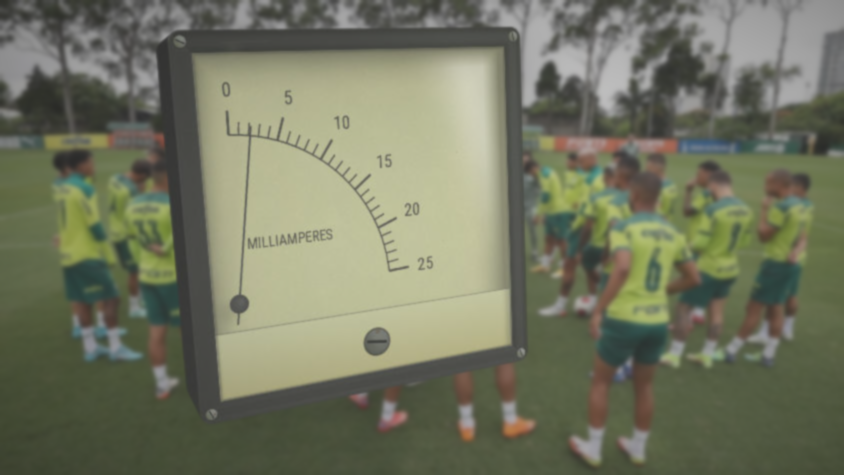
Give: 2; mA
